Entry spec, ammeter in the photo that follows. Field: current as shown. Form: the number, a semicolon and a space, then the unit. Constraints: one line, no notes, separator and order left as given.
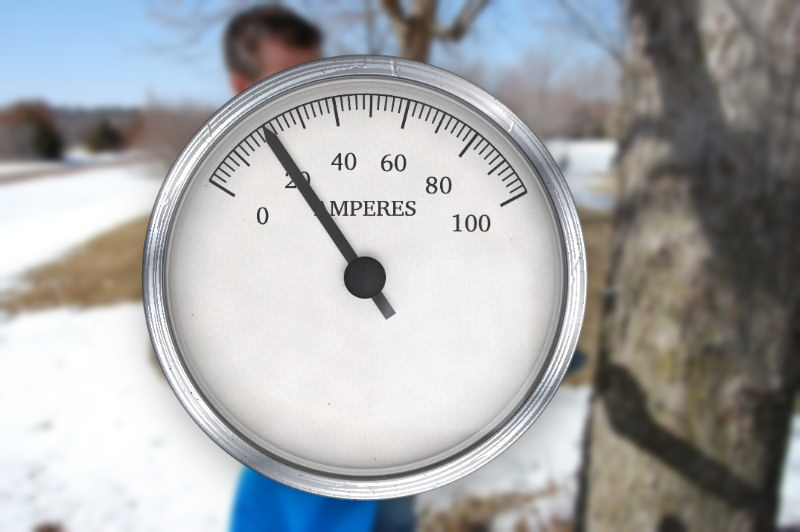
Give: 20; A
